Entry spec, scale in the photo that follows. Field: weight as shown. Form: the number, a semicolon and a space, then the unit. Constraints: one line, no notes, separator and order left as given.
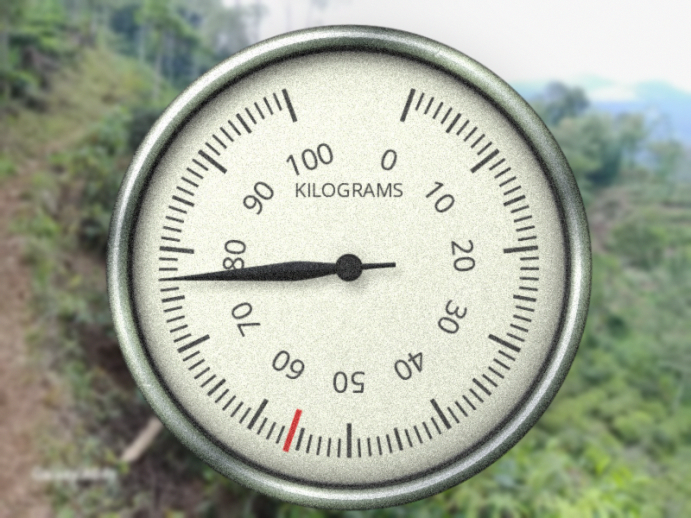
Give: 77; kg
